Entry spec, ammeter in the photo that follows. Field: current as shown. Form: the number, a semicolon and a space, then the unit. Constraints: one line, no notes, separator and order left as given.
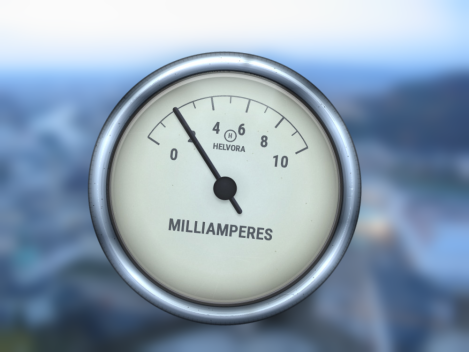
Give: 2; mA
